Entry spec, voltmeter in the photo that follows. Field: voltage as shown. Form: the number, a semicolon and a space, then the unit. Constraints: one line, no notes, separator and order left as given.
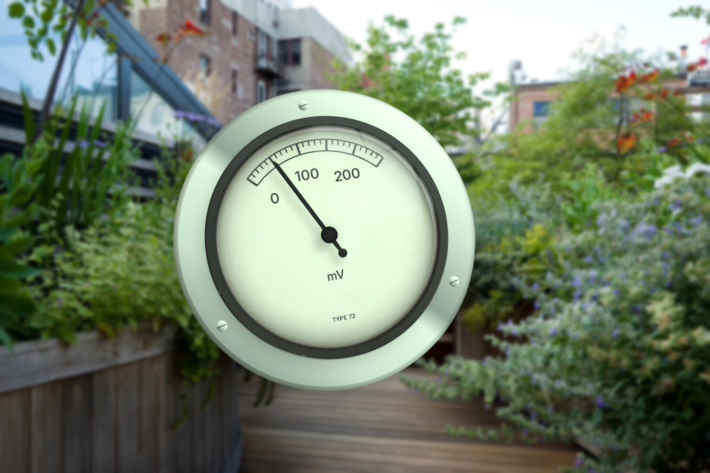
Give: 50; mV
